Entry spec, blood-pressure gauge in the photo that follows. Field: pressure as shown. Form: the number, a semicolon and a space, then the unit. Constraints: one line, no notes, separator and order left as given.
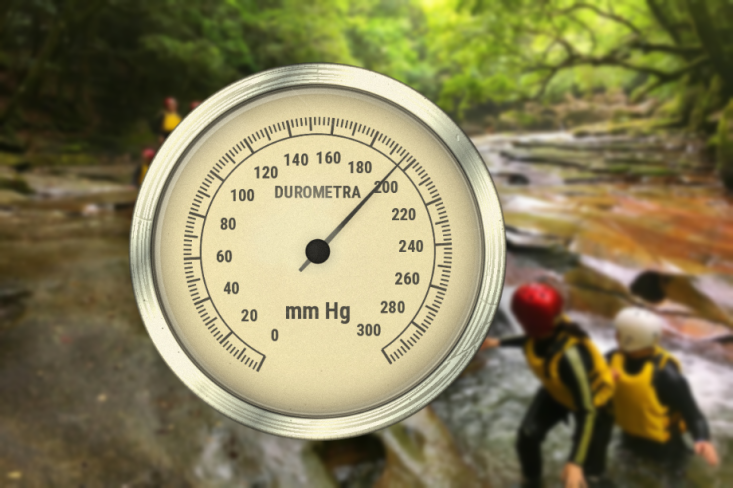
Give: 196; mmHg
